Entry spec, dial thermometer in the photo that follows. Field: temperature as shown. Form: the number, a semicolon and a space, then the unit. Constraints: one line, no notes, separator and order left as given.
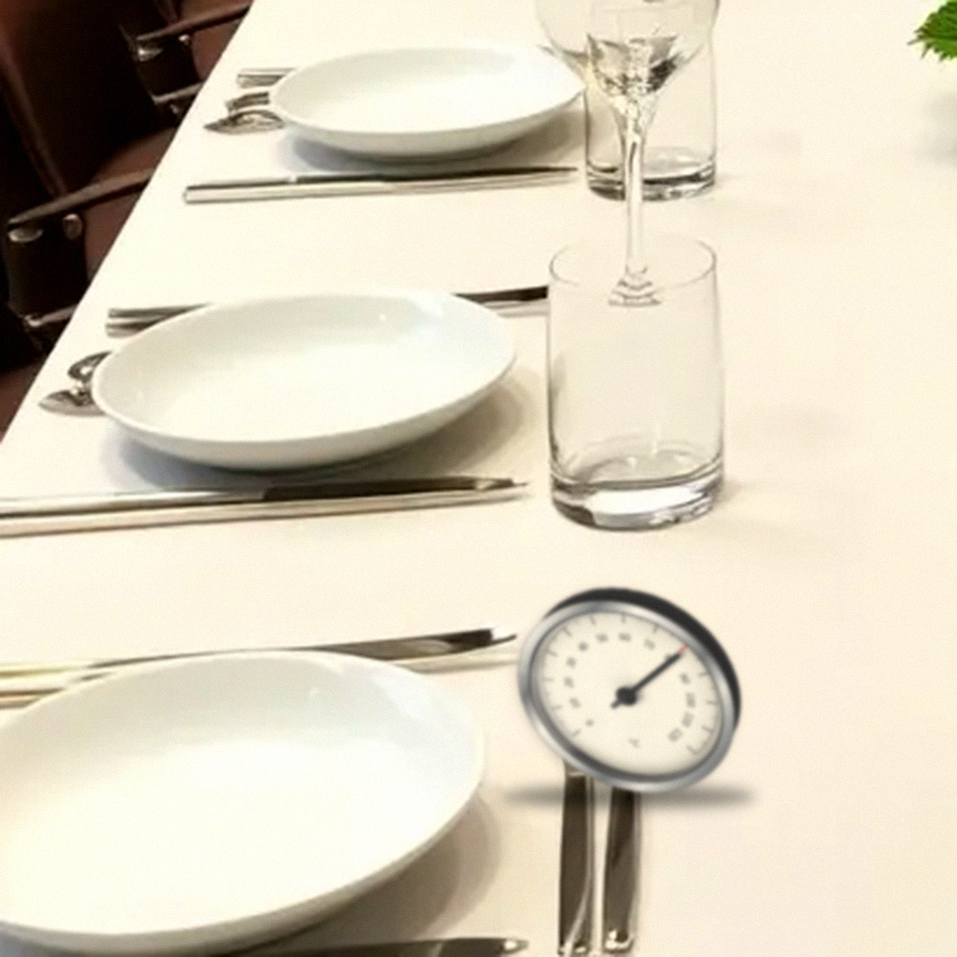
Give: 80; °C
